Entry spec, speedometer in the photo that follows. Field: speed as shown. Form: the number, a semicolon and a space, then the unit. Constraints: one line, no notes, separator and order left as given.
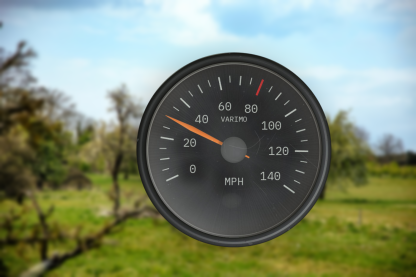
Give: 30; mph
